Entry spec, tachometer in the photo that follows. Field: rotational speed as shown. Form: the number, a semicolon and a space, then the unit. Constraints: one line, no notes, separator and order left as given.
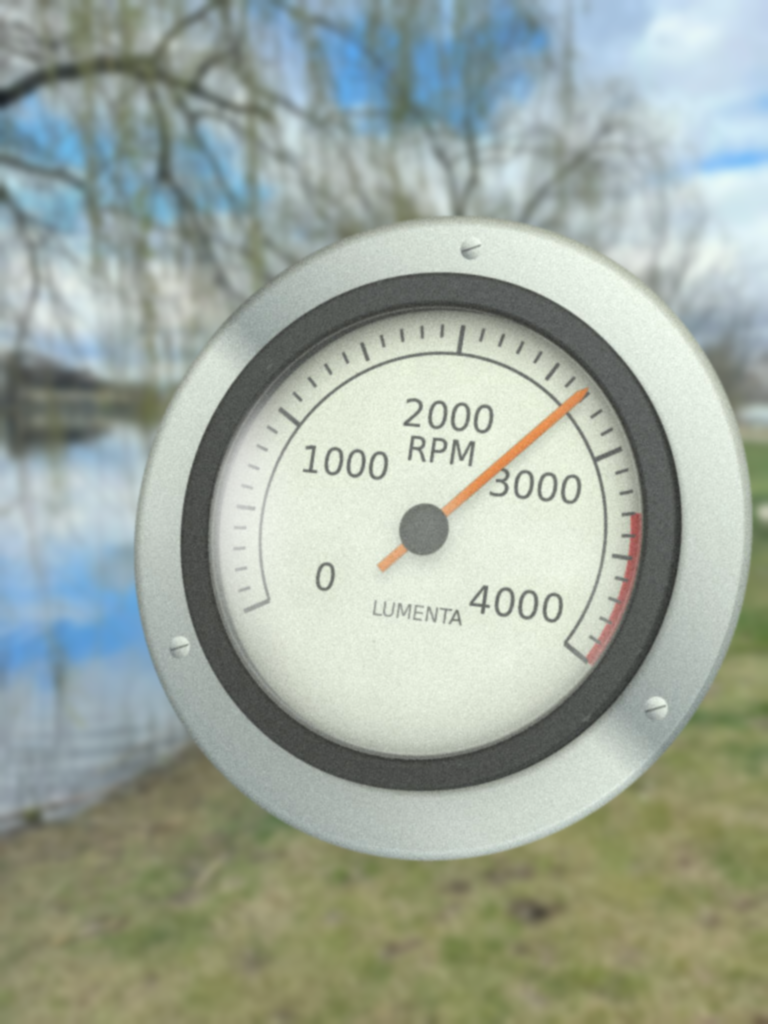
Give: 2700; rpm
